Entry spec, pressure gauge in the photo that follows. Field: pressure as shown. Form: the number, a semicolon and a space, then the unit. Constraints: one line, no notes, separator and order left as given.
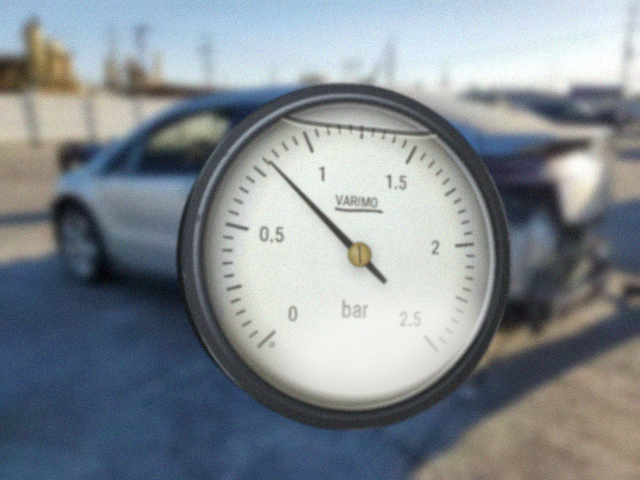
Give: 0.8; bar
